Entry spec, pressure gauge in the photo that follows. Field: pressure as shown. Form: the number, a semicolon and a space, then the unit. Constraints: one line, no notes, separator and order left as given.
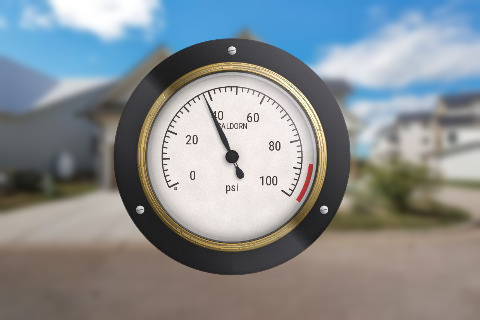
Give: 38; psi
